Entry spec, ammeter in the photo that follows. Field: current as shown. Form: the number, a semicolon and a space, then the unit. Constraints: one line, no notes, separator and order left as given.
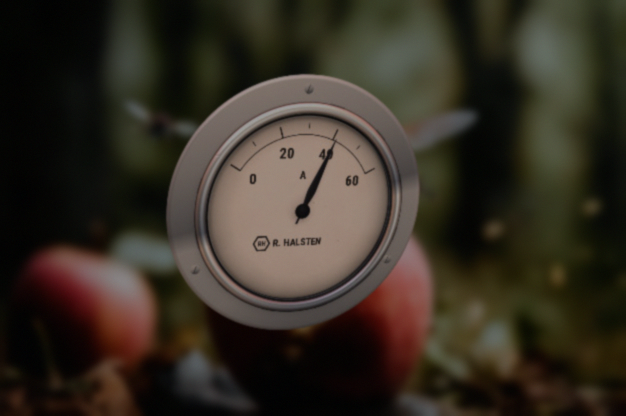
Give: 40; A
